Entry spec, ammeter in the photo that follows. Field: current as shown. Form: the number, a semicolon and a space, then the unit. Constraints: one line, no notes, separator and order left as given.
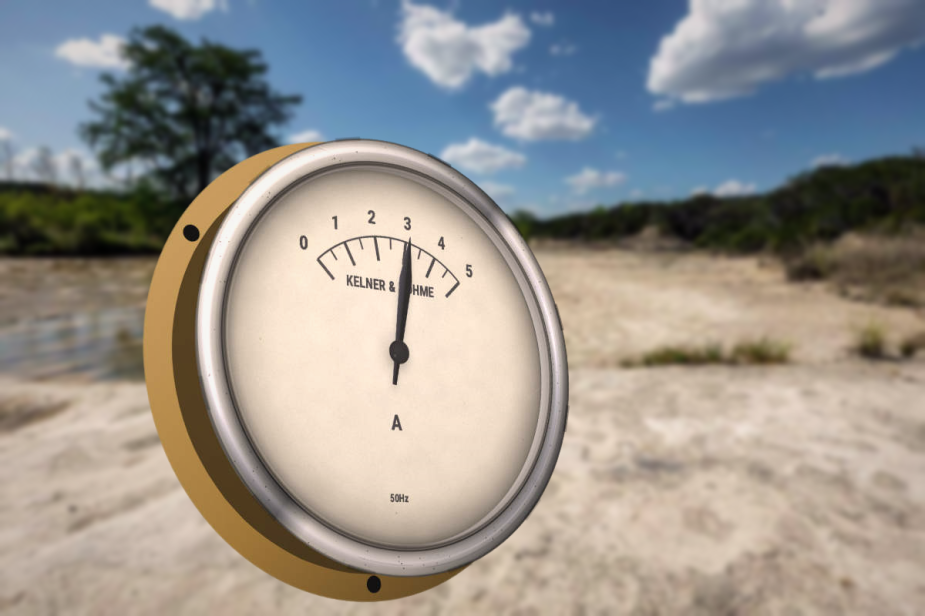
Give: 3; A
